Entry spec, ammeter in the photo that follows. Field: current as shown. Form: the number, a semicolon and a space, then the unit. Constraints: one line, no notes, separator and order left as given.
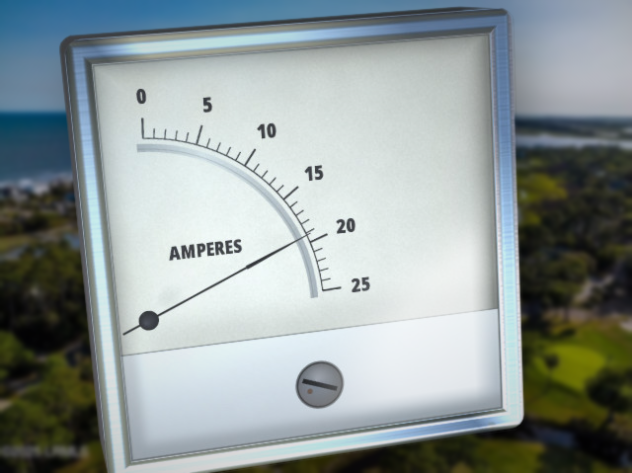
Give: 19; A
